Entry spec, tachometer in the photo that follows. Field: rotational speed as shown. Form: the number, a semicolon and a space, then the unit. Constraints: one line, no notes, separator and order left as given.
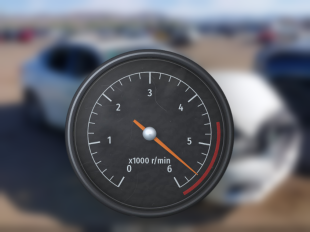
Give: 5600; rpm
